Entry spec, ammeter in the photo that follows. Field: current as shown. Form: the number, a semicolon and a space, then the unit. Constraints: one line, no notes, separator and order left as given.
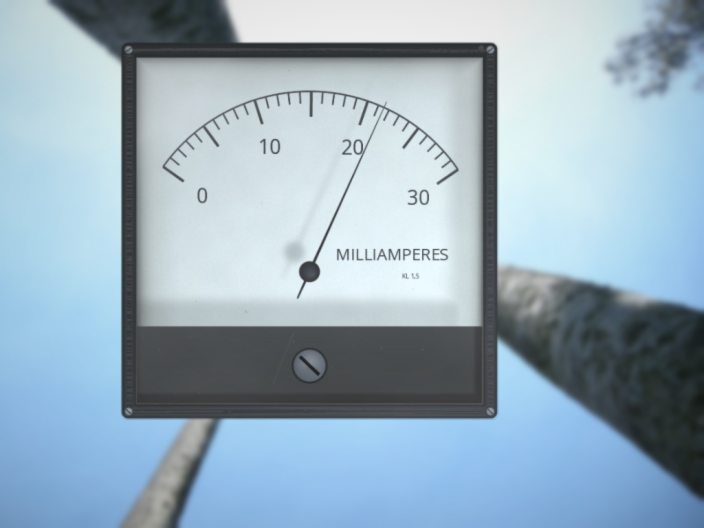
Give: 21.5; mA
